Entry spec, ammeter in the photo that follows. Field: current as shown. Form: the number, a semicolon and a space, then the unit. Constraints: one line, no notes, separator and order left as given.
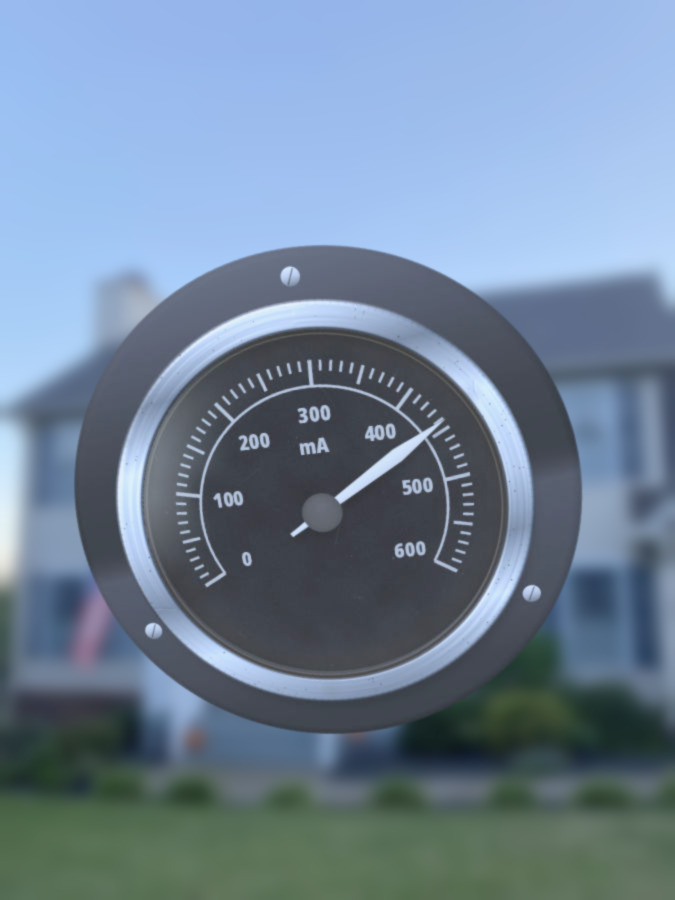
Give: 440; mA
